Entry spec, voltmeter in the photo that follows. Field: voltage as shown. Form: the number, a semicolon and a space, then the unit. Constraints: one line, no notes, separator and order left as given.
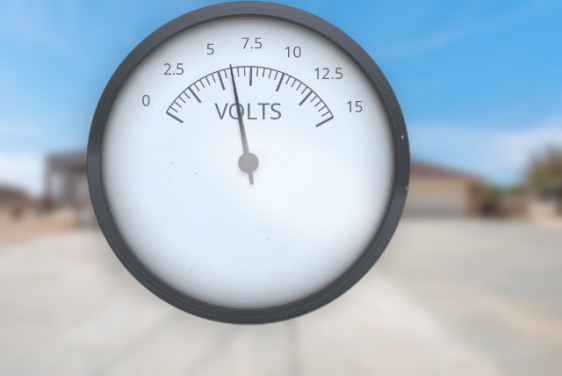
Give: 6; V
